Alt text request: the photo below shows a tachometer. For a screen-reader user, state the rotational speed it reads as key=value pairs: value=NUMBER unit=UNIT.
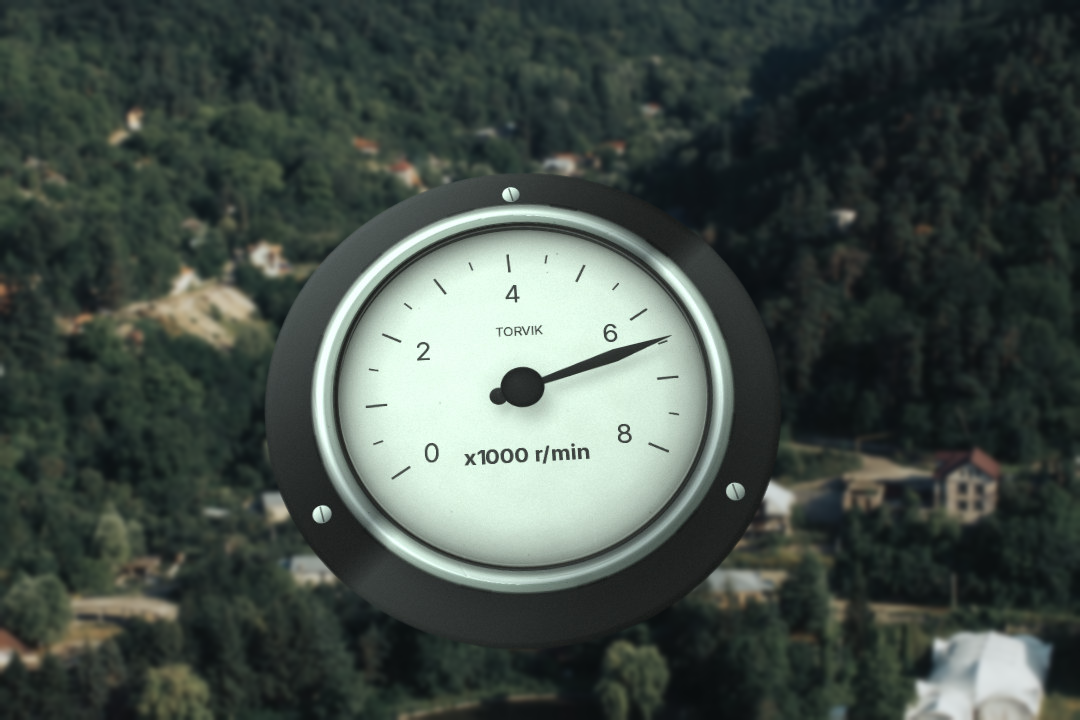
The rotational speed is value=6500 unit=rpm
